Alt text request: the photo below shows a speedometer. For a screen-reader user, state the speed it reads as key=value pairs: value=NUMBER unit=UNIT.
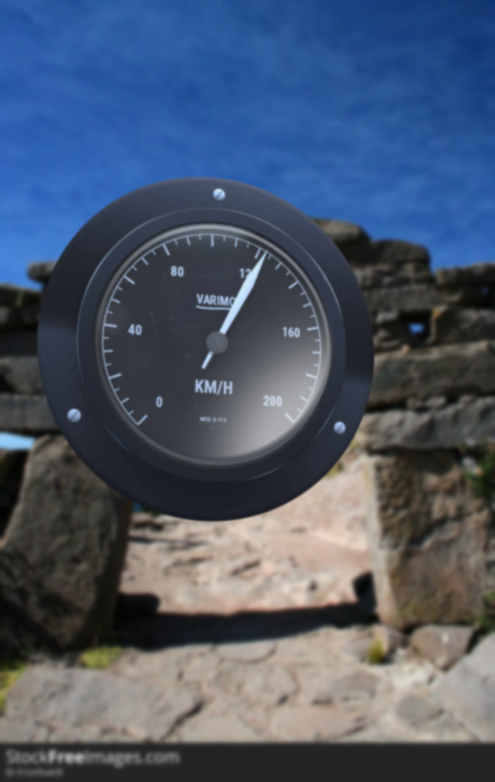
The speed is value=122.5 unit=km/h
